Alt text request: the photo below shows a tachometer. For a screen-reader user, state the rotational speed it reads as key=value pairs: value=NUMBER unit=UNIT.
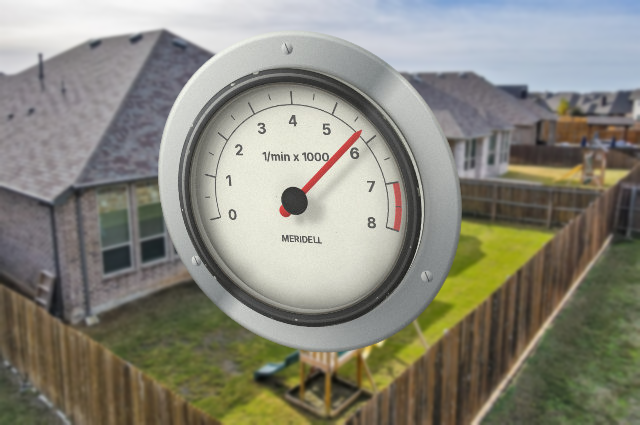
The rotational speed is value=5750 unit=rpm
